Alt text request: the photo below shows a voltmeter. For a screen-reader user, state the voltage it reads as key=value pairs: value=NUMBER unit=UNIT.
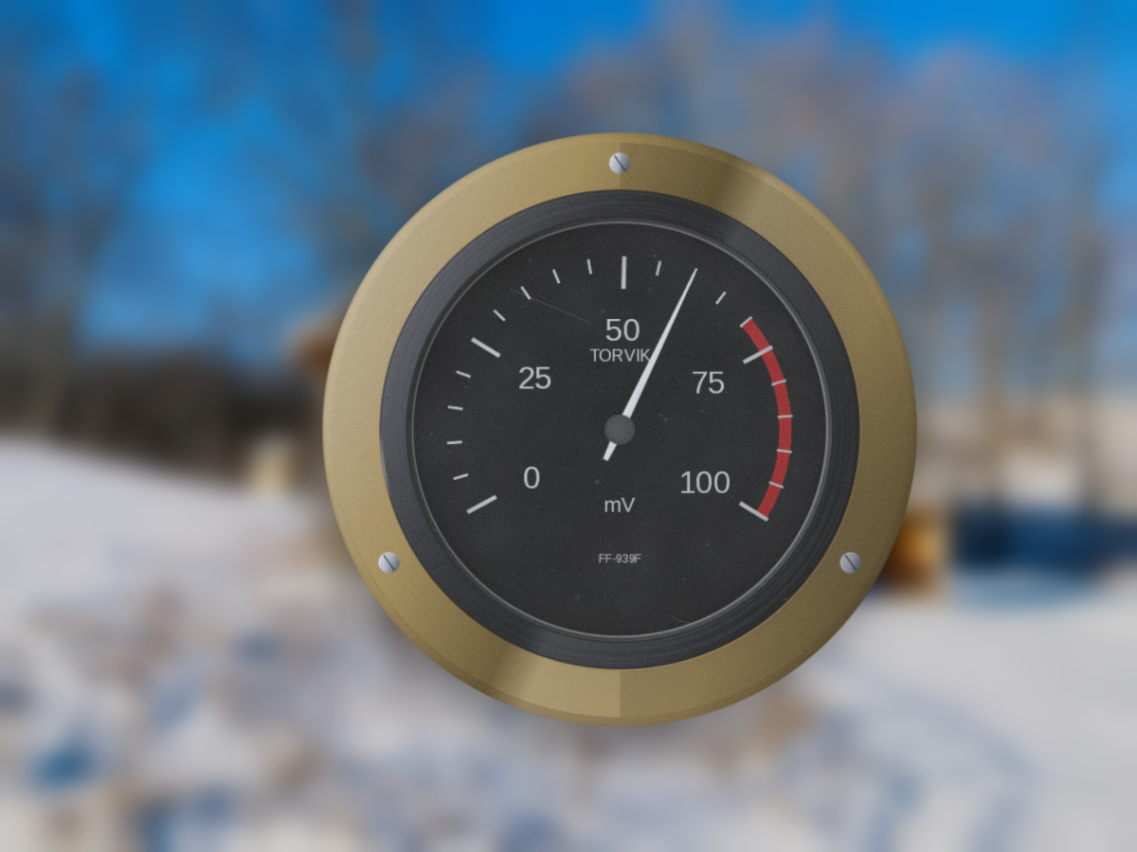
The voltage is value=60 unit=mV
